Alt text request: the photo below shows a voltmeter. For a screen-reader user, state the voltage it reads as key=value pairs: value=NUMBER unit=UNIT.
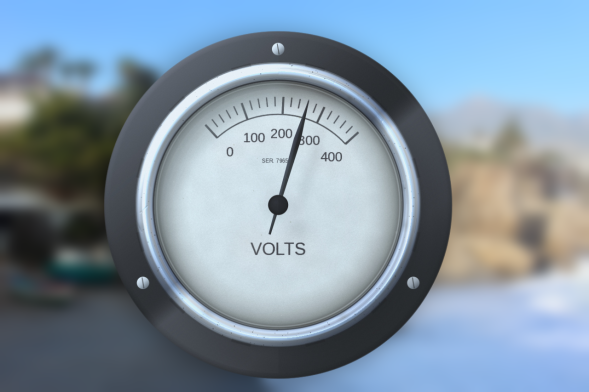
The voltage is value=260 unit=V
